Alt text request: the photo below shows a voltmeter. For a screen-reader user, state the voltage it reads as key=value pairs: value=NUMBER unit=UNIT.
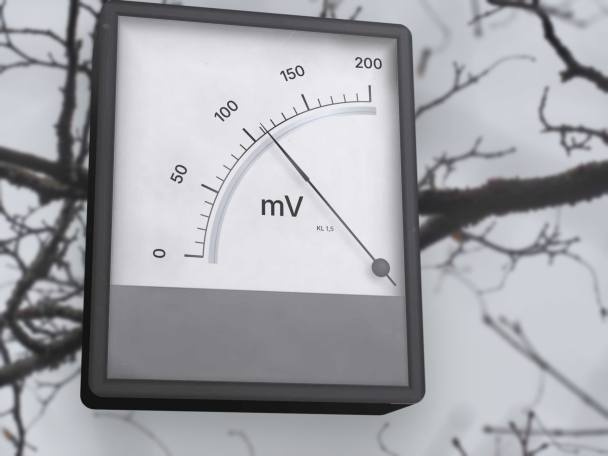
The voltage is value=110 unit=mV
